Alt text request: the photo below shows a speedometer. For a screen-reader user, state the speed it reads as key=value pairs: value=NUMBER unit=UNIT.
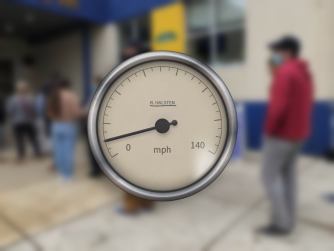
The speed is value=10 unit=mph
